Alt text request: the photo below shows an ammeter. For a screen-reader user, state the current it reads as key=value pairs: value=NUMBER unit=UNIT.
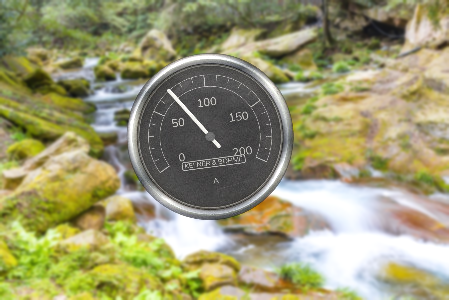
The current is value=70 unit=A
